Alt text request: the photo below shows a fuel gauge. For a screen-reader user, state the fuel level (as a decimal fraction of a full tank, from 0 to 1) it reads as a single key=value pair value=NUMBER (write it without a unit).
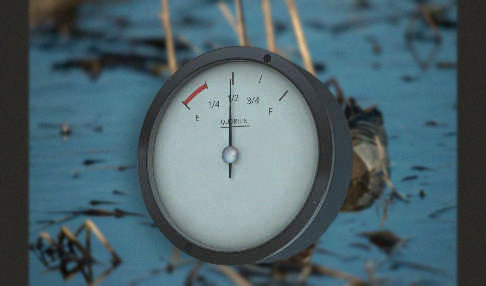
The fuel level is value=0.5
